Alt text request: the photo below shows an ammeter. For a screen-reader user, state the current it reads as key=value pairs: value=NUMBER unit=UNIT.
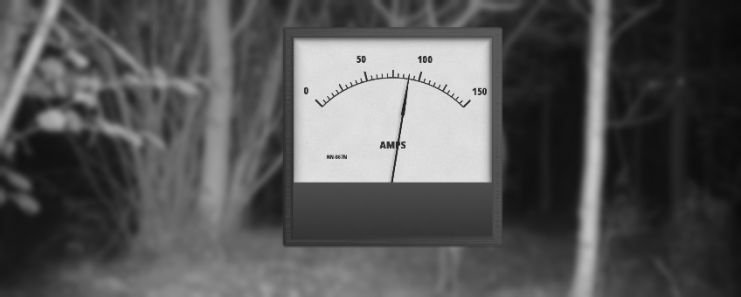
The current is value=90 unit=A
